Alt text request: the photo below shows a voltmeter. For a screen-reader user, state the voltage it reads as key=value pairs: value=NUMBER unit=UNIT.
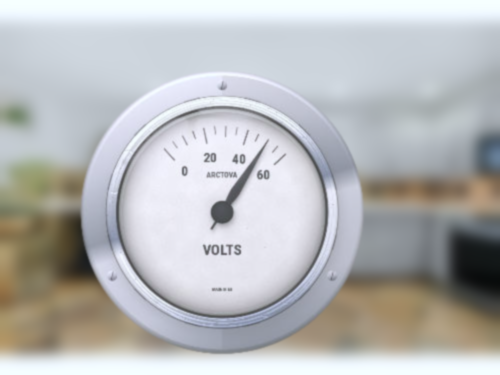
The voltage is value=50 unit=V
